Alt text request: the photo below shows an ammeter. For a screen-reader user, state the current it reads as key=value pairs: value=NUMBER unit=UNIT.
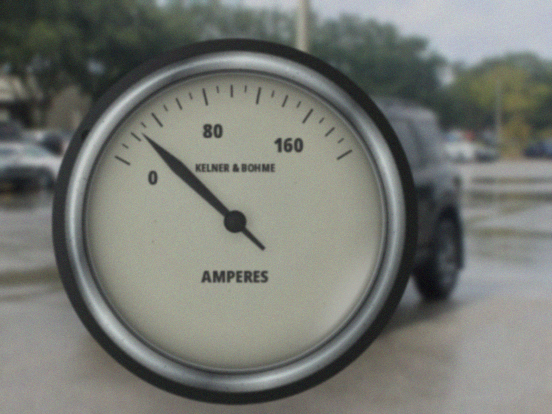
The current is value=25 unit=A
